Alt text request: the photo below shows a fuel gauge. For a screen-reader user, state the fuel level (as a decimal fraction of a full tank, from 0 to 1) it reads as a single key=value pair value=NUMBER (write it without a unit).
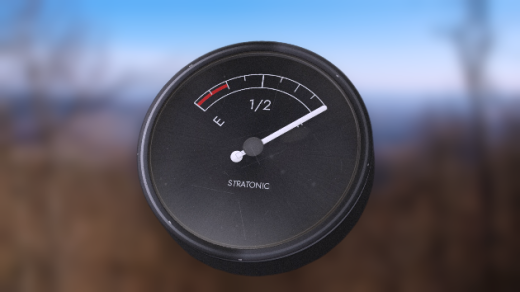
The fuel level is value=1
